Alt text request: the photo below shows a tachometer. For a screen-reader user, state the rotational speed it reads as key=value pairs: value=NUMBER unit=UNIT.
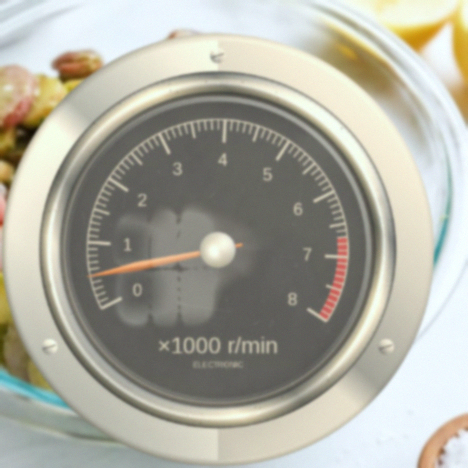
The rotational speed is value=500 unit=rpm
